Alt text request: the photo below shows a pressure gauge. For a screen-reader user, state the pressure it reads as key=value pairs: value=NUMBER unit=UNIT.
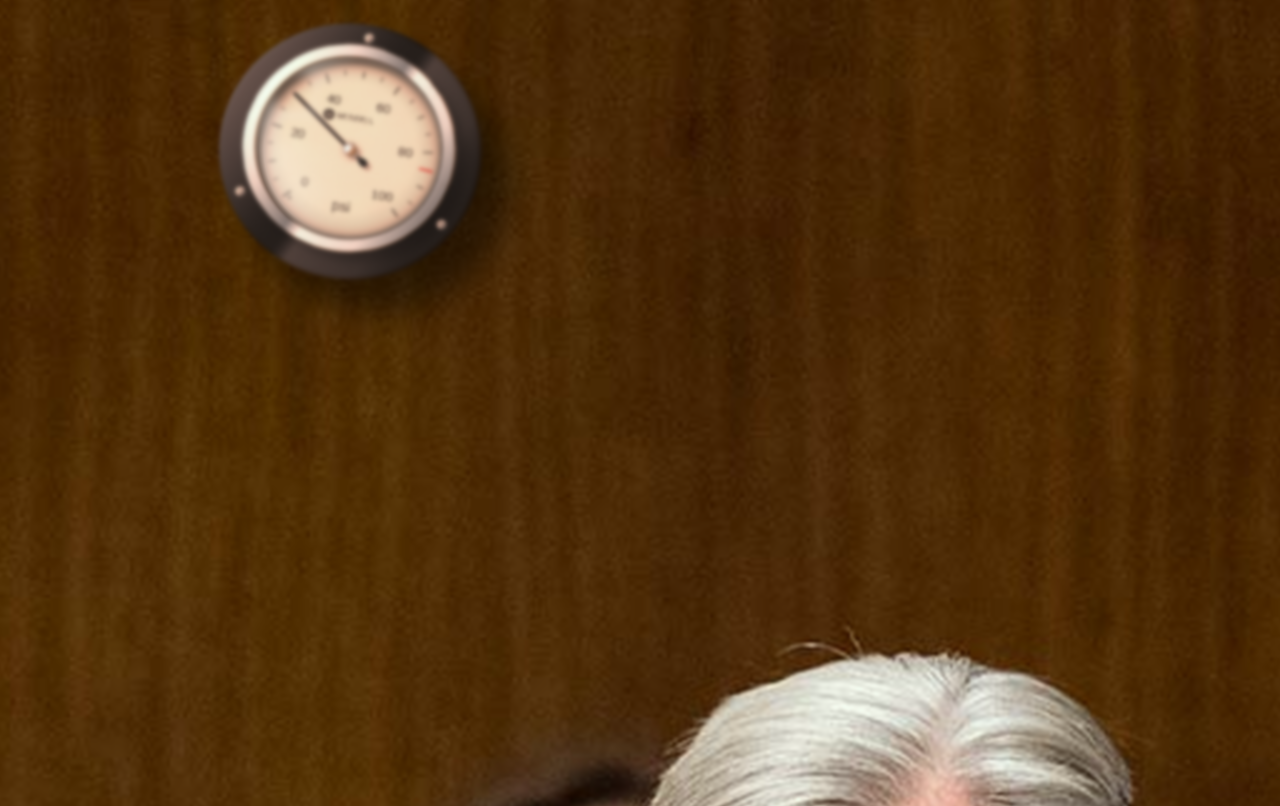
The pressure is value=30 unit=psi
